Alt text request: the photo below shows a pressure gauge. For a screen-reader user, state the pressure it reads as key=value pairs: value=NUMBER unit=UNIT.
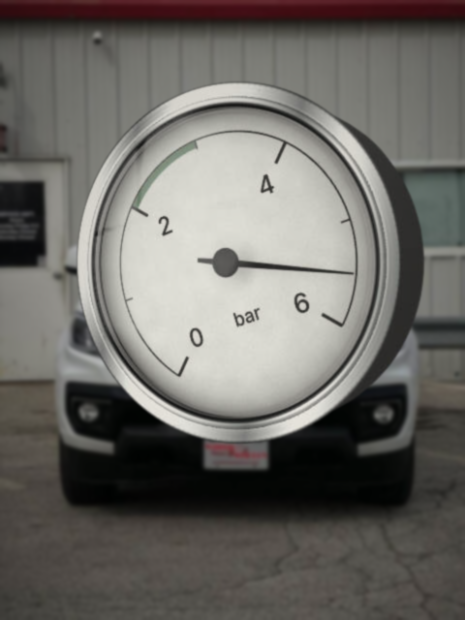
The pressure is value=5.5 unit=bar
